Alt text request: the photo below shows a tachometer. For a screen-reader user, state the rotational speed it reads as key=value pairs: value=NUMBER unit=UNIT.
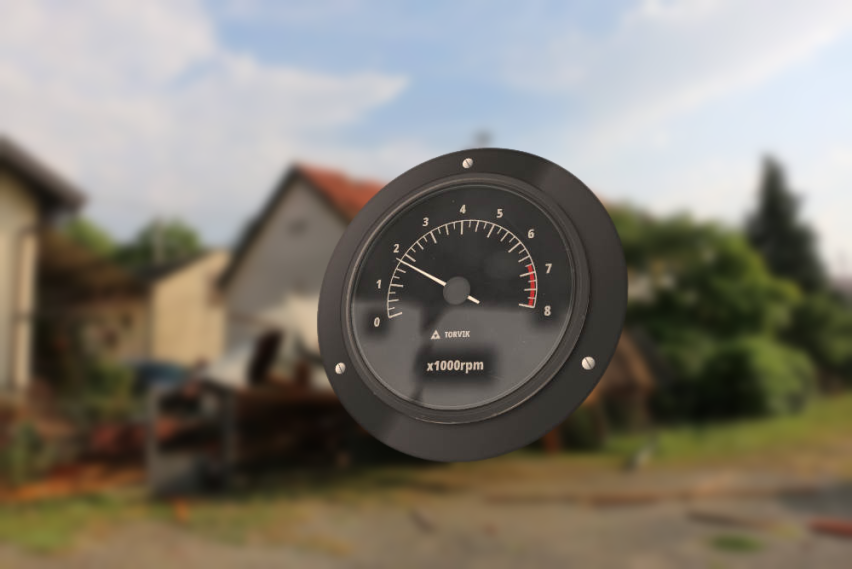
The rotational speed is value=1750 unit=rpm
